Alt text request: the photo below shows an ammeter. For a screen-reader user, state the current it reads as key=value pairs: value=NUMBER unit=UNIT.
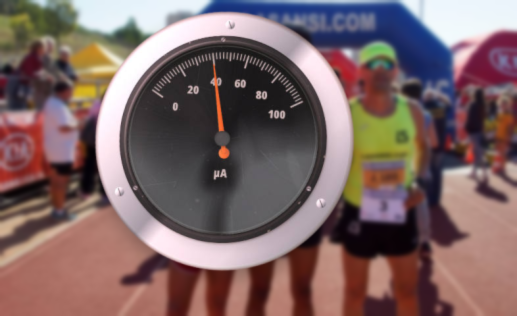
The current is value=40 unit=µA
